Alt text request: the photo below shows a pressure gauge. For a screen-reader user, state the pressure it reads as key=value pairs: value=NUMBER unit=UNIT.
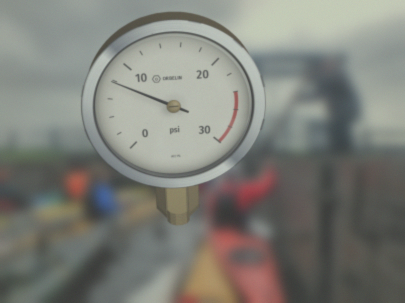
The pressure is value=8 unit=psi
